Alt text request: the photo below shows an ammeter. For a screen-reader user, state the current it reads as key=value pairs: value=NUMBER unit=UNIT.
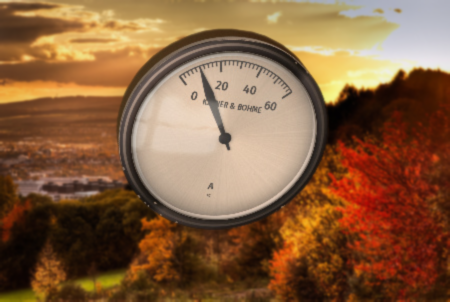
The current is value=10 unit=A
